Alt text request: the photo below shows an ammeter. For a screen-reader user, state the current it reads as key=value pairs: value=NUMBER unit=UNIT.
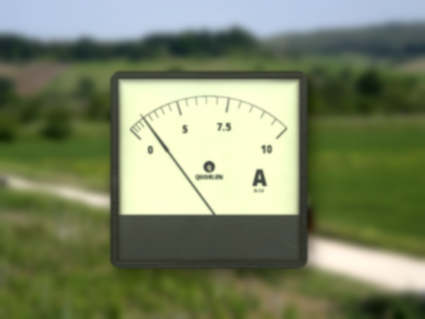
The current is value=2.5 unit=A
